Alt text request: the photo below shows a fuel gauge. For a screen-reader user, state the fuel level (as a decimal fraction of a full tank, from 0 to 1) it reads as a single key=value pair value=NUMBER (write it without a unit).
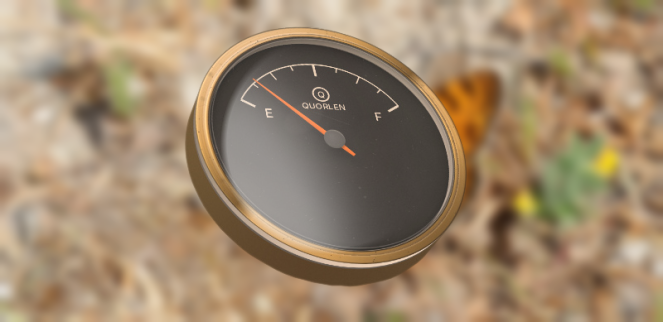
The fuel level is value=0.125
